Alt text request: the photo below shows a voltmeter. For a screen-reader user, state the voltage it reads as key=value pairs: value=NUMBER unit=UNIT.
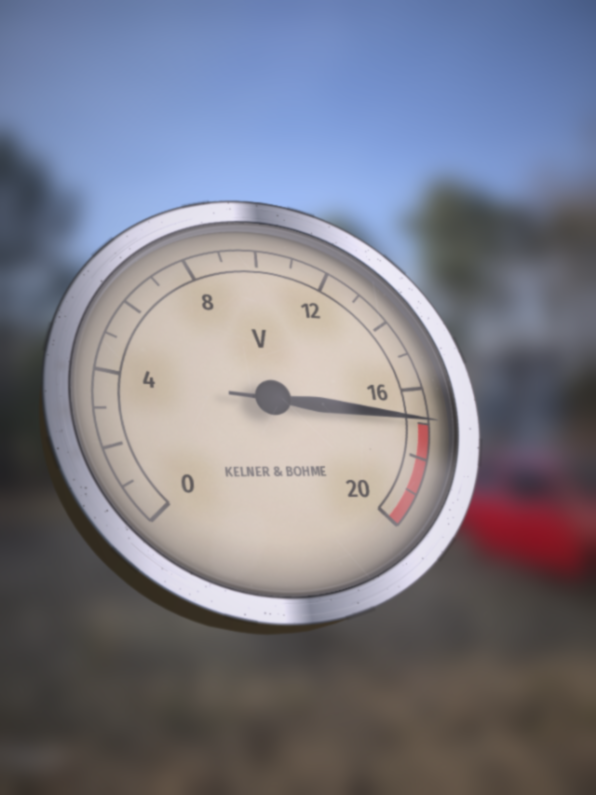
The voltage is value=17 unit=V
